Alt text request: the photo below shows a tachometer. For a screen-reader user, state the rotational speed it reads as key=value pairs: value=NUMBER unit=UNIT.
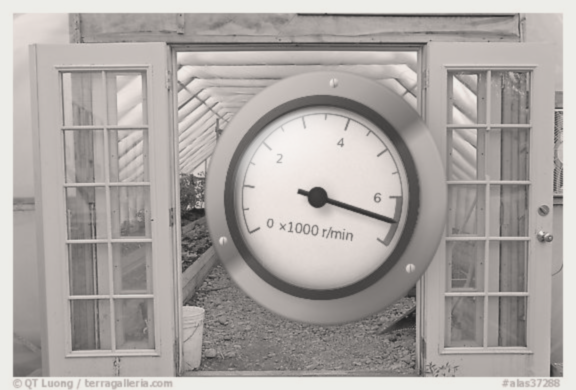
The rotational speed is value=6500 unit=rpm
